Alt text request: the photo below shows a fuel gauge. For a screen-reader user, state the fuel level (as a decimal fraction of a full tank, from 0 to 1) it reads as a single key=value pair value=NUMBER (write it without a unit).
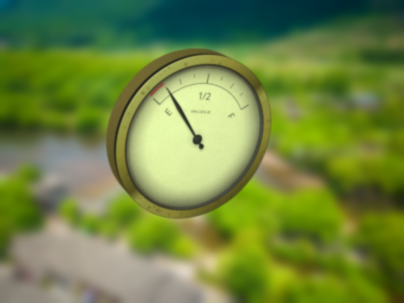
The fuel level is value=0.125
